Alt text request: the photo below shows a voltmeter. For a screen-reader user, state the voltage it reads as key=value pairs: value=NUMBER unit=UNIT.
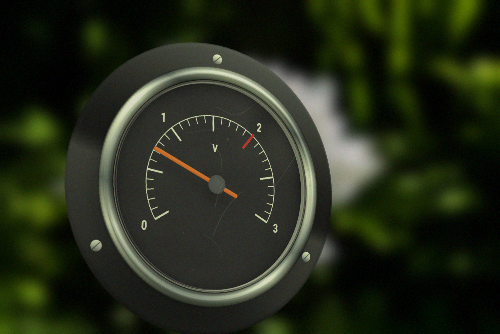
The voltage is value=0.7 unit=V
